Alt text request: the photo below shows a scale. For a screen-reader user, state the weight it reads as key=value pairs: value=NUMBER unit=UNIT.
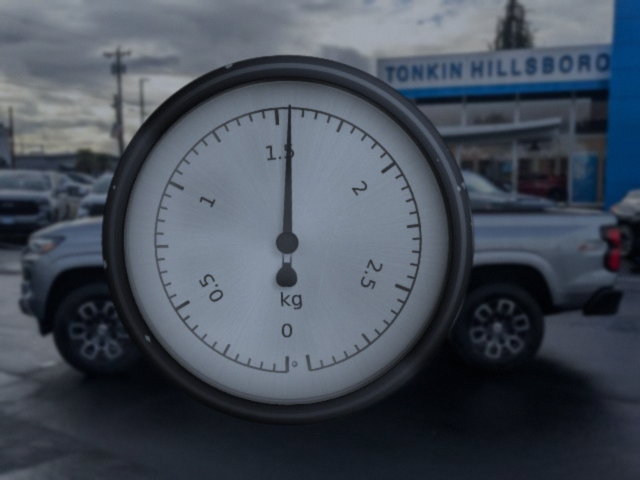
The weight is value=1.55 unit=kg
